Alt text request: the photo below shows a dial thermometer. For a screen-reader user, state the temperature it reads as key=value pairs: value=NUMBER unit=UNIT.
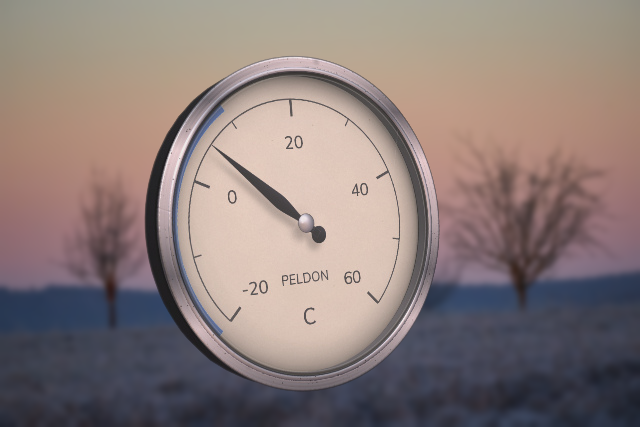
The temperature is value=5 unit=°C
